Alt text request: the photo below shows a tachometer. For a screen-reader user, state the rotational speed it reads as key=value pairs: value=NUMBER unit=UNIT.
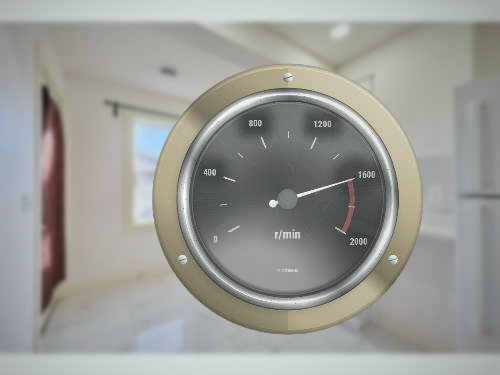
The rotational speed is value=1600 unit=rpm
